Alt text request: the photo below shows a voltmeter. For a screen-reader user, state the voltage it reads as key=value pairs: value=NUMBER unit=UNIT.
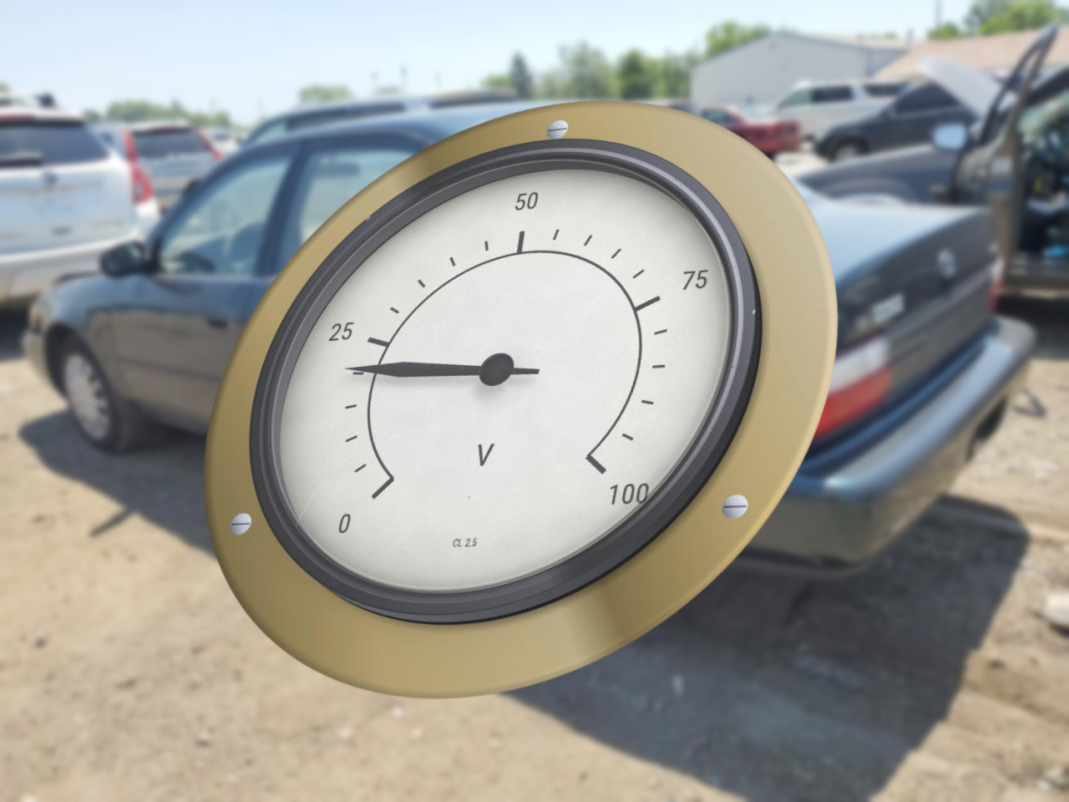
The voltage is value=20 unit=V
